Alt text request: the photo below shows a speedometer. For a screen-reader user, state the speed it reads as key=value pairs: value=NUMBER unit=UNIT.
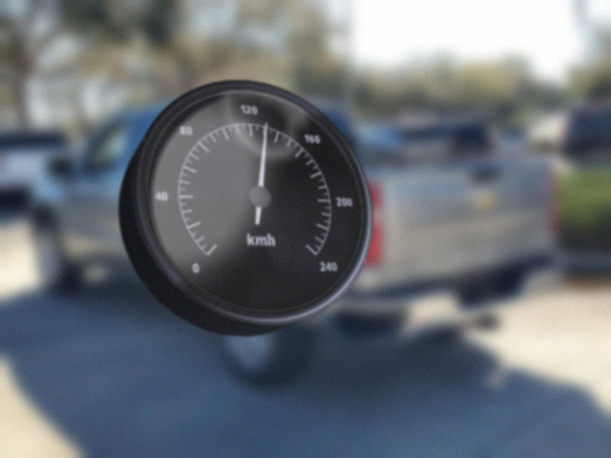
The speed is value=130 unit=km/h
